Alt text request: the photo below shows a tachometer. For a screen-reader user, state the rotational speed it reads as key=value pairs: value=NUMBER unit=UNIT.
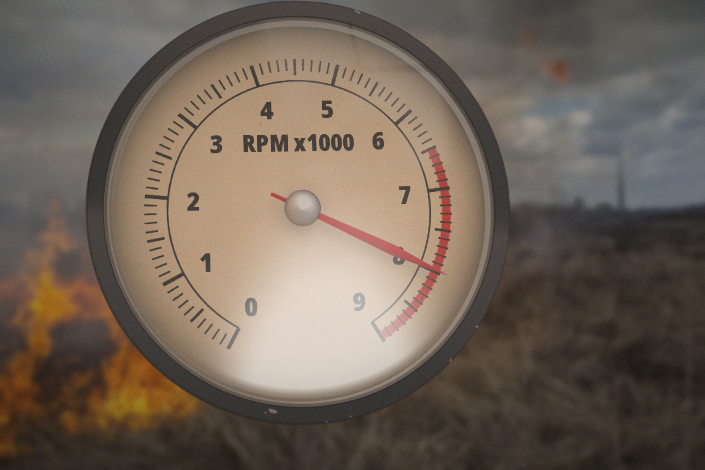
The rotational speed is value=8000 unit=rpm
